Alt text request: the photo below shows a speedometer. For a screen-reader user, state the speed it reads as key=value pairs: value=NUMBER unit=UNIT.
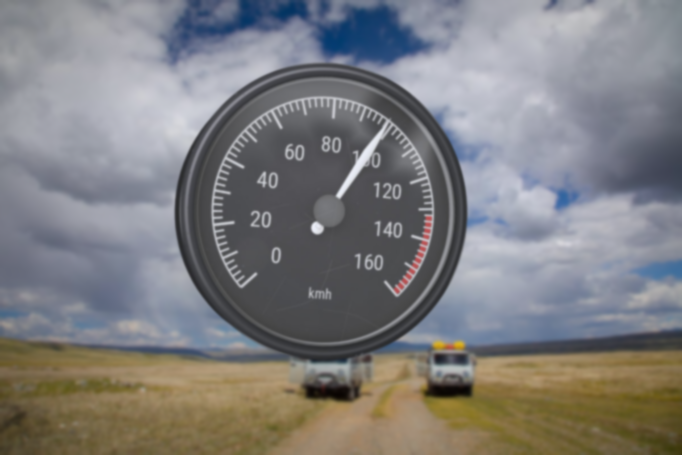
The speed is value=98 unit=km/h
